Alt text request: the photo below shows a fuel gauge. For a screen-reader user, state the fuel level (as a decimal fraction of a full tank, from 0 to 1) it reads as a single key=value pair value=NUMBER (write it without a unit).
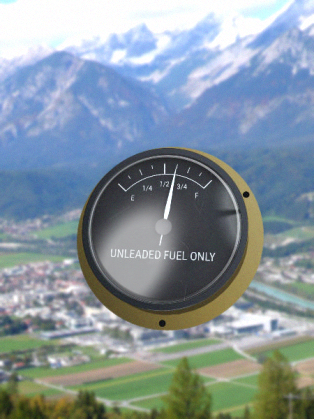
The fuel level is value=0.625
